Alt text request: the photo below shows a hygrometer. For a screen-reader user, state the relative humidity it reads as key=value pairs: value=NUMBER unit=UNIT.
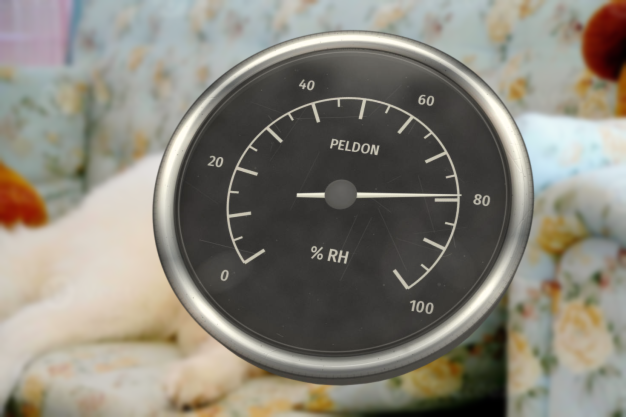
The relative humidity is value=80 unit=%
